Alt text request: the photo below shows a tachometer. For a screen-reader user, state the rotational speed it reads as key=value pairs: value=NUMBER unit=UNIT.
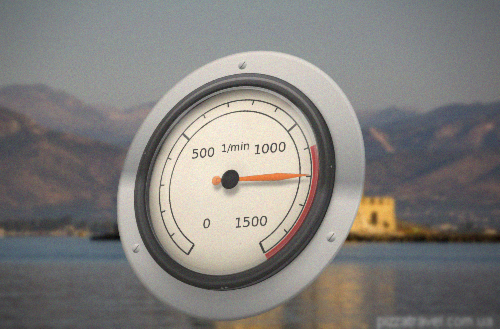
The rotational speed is value=1200 unit=rpm
